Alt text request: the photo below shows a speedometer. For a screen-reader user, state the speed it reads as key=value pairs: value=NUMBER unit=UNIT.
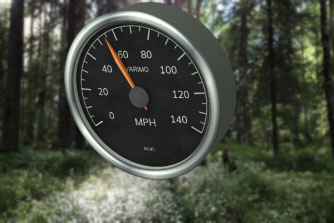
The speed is value=55 unit=mph
